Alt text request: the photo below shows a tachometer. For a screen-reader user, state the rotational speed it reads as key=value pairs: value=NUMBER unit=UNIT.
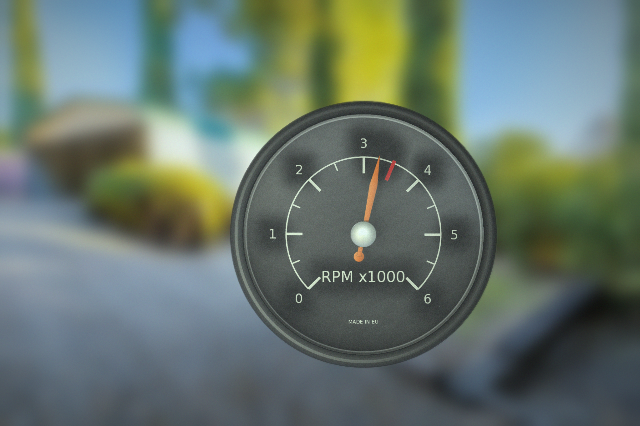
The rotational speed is value=3250 unit=rpm
